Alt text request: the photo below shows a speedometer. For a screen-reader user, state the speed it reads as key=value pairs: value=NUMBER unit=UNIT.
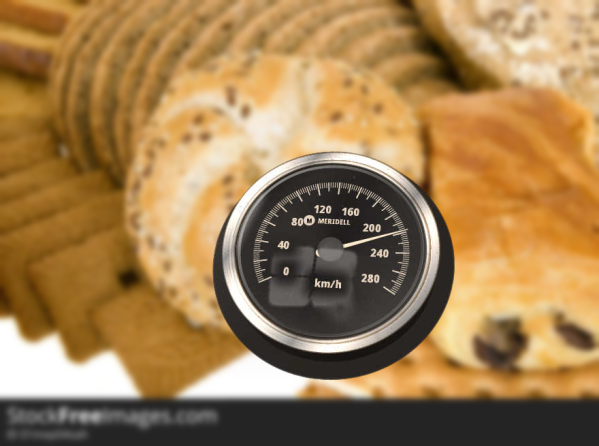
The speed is value=220 unit=km/h
